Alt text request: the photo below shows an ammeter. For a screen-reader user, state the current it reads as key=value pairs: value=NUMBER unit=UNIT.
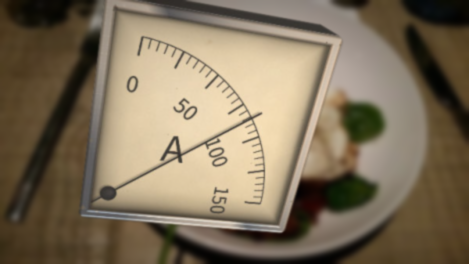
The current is value=85 unit=A
